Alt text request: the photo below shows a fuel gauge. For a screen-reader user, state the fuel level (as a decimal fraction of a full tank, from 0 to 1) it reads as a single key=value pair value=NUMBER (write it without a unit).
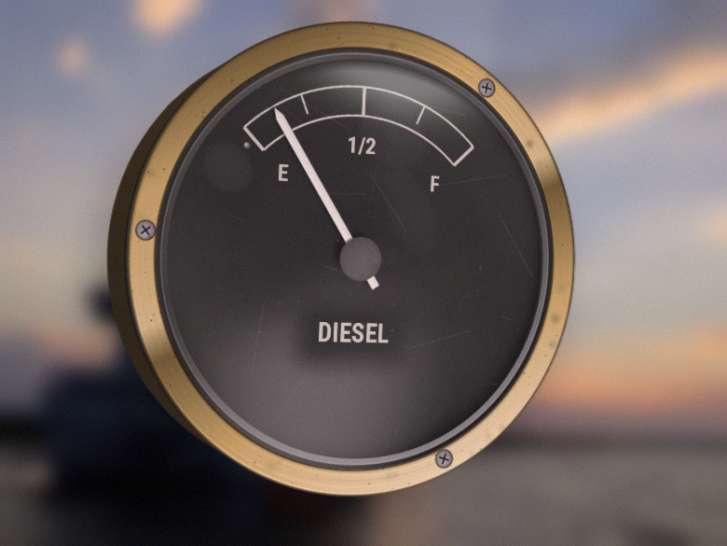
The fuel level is value=0.125
